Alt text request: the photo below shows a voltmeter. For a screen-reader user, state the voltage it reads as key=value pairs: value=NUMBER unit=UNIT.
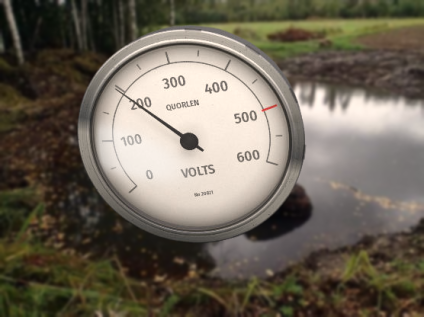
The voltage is value=200 unit=V
